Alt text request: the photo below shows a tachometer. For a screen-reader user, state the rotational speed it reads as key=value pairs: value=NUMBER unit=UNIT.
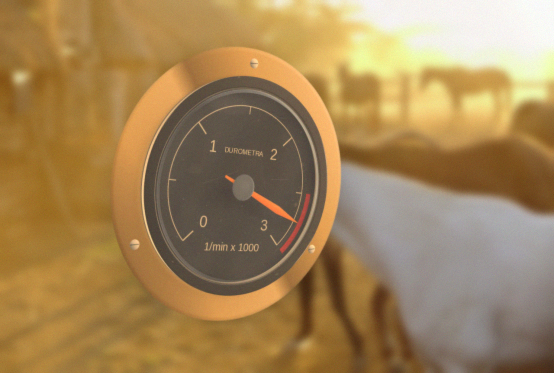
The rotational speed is value=2750 unit=rpm
